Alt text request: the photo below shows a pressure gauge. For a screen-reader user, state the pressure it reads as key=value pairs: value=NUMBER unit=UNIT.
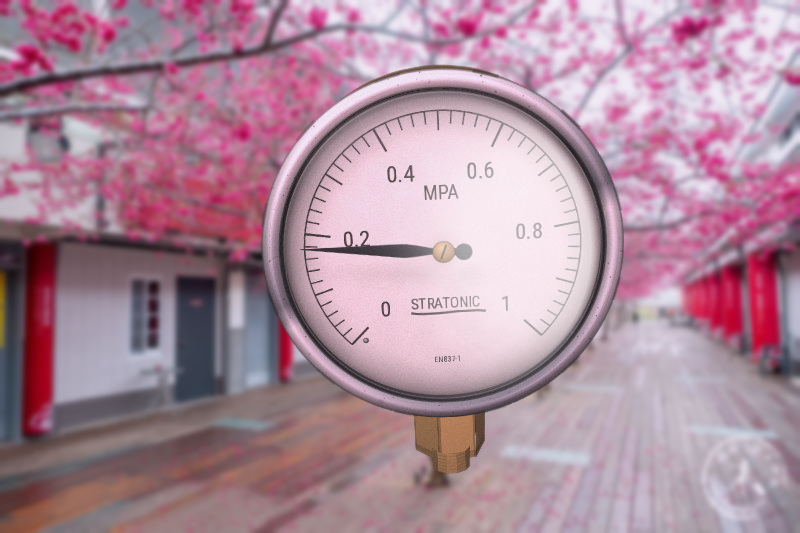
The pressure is value=0.18 unit=MPa
